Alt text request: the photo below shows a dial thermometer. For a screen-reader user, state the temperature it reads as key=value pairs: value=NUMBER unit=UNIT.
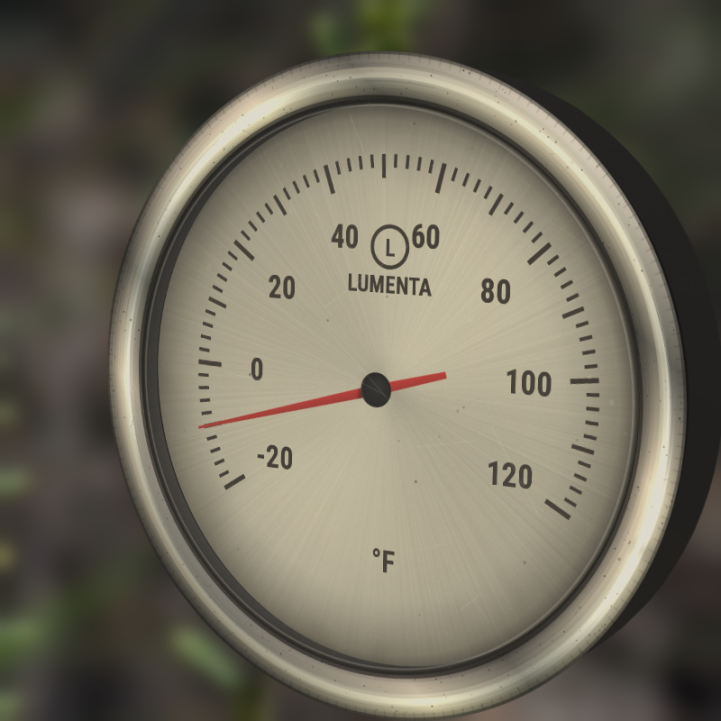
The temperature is value=-10 unit=°F
